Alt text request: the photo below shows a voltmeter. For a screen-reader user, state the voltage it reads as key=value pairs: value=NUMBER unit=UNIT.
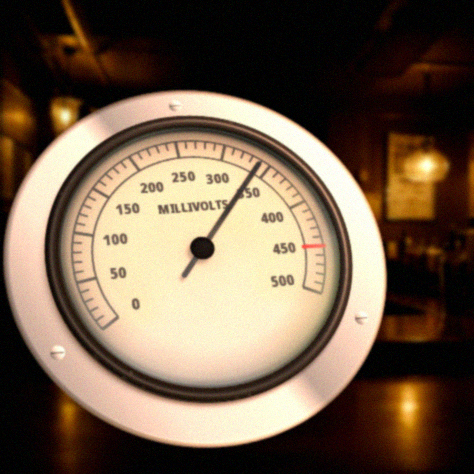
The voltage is value=340 unit=mV
